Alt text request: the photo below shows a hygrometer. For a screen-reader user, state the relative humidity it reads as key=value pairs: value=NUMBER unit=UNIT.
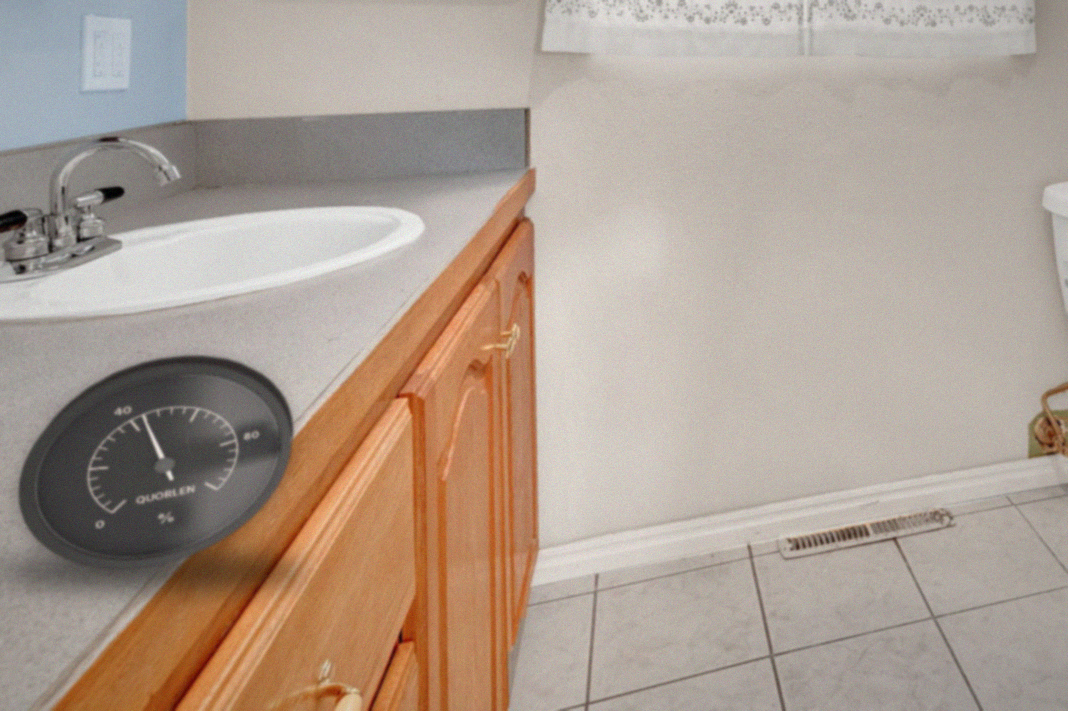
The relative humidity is value=44 unit=%
